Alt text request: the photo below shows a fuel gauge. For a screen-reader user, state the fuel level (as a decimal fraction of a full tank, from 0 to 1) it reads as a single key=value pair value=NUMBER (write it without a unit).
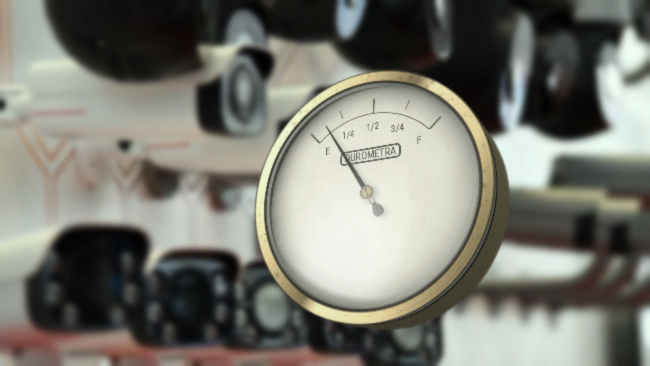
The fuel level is value=0.125
